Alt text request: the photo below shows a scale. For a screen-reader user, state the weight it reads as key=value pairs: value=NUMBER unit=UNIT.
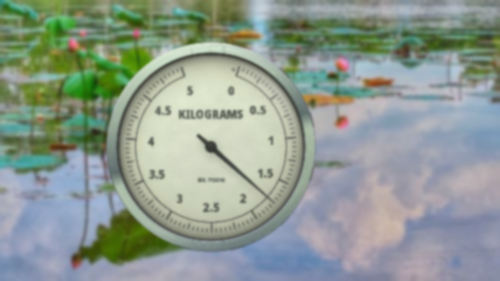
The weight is value=1.75 unit=kg
